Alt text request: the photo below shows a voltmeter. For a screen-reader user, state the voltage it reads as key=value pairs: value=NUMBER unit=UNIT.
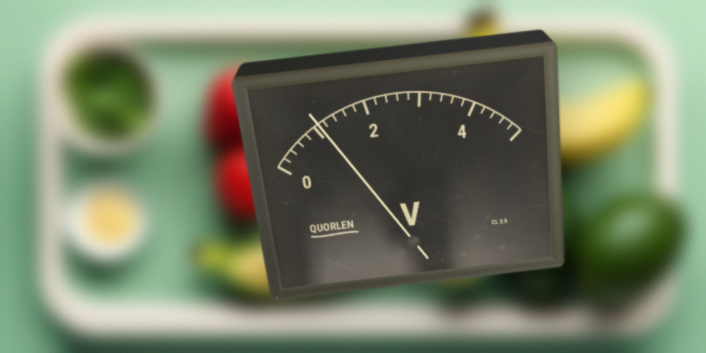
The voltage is value=1.1 unit=V
